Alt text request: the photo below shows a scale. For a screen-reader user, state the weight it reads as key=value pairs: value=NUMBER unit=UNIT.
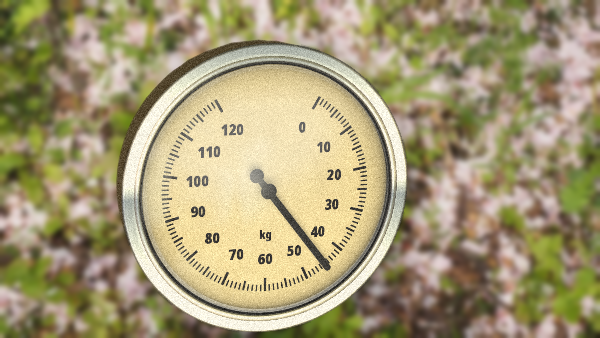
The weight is value=45 unit=kg
